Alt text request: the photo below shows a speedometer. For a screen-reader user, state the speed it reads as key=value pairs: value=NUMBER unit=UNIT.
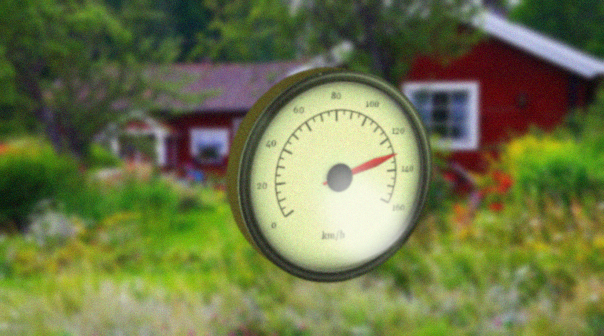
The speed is value=130 unit=km/h
